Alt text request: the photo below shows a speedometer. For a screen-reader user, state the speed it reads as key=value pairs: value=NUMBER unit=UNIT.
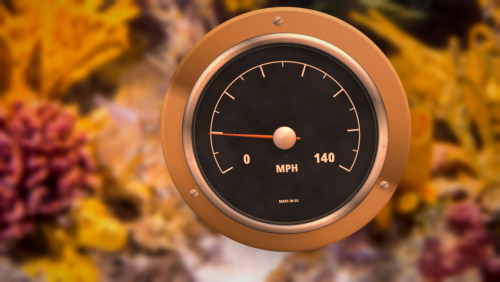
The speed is value=20 unit=mph
